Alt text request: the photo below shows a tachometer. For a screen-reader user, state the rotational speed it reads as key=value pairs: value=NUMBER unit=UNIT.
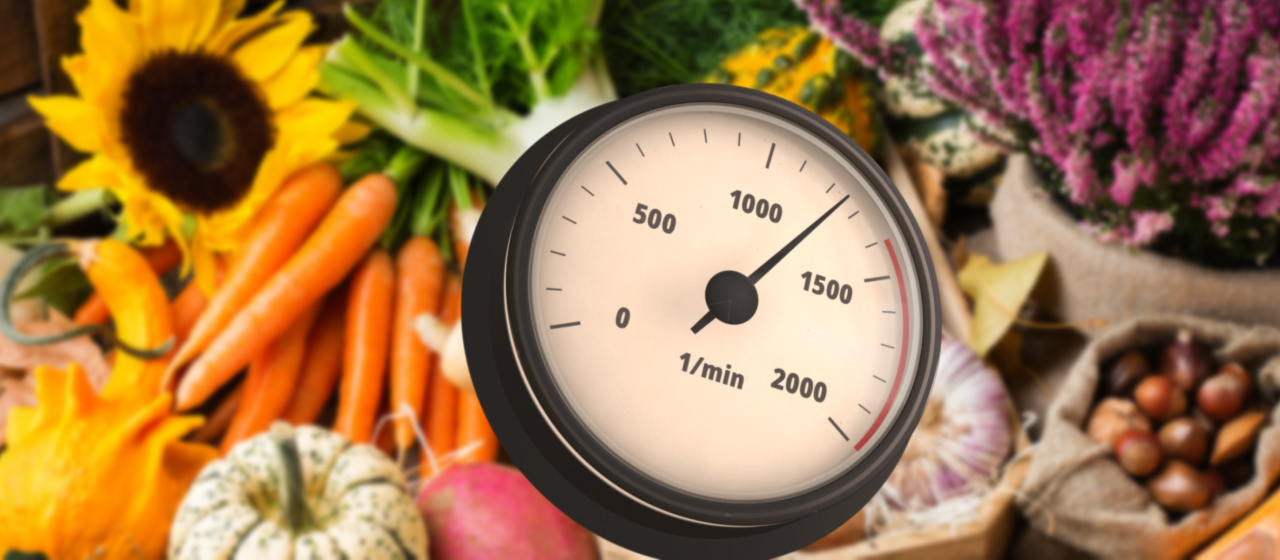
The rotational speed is value=1250 unit=rpm
